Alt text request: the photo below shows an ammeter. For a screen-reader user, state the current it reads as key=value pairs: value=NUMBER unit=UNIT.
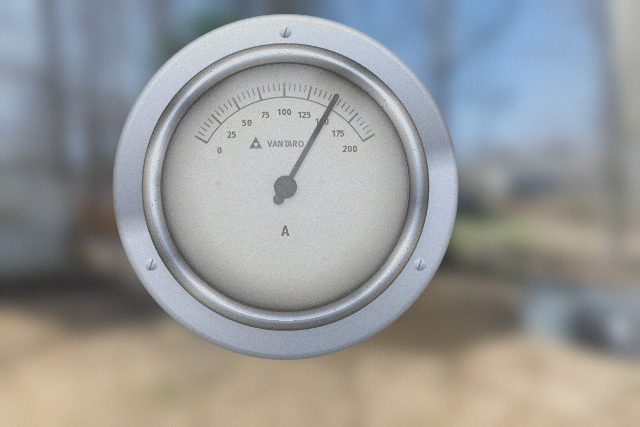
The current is value=150 unit=A
